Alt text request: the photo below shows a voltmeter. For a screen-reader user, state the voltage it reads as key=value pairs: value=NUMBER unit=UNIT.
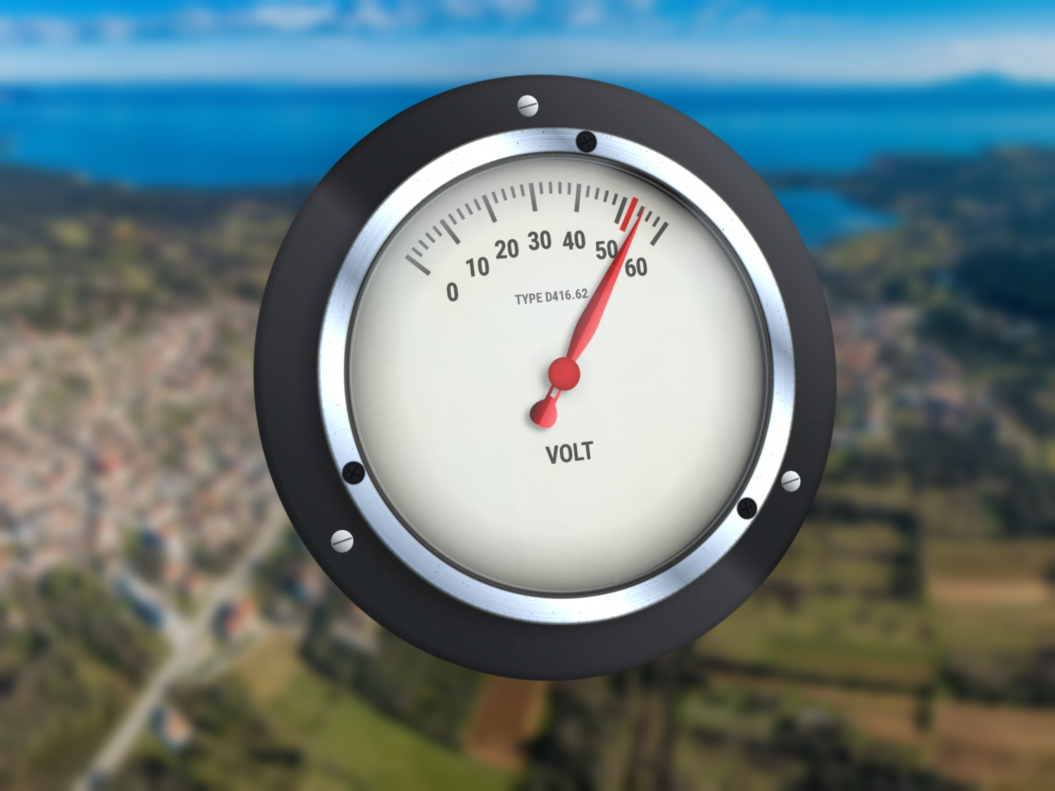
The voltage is value=54 unit=V
